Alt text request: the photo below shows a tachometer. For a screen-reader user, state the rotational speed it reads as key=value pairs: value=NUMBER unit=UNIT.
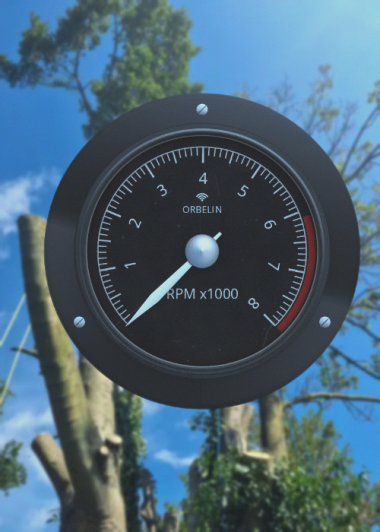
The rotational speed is value=0 unit=rpm
